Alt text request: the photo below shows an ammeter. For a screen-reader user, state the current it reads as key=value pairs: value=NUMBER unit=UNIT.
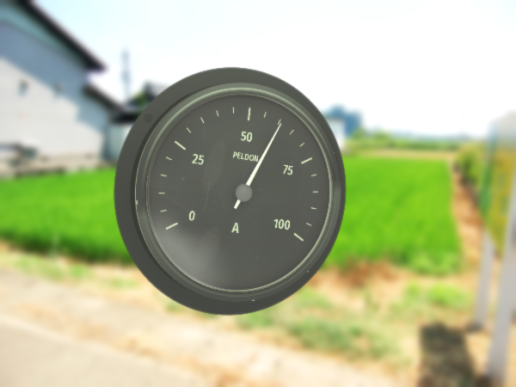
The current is value=60 unit=A
